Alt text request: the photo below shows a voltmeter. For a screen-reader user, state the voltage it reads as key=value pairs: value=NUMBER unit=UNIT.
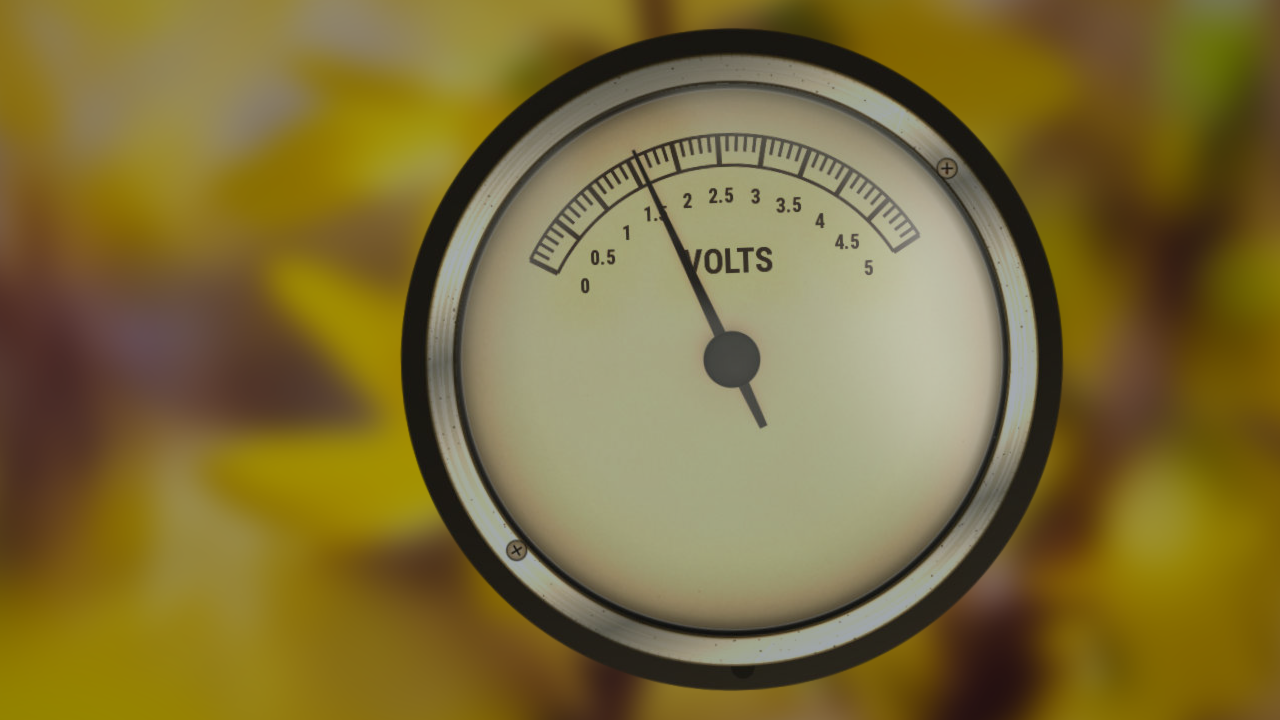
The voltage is value=1.6 unit=V
